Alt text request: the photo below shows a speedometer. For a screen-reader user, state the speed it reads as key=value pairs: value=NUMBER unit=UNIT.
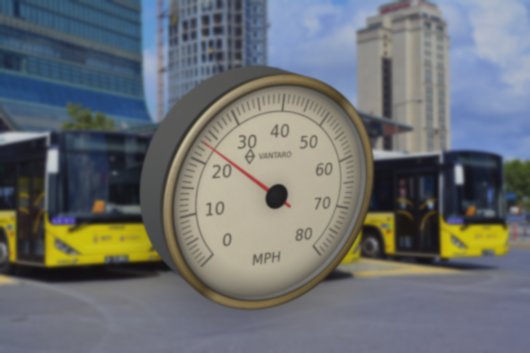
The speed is value=23 unit=mph
